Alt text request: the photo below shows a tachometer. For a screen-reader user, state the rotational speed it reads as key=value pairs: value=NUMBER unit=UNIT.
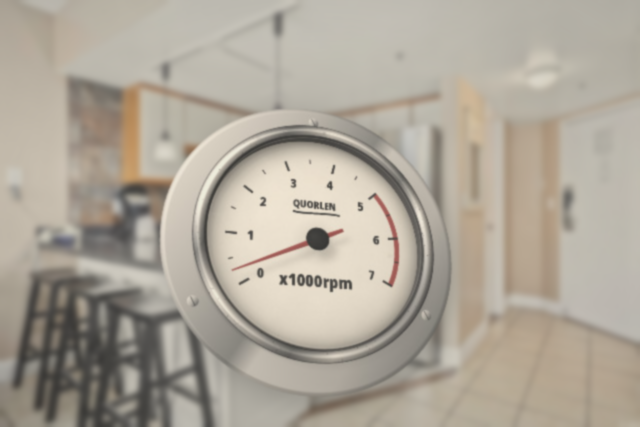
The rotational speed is value=250 unit=rpm
